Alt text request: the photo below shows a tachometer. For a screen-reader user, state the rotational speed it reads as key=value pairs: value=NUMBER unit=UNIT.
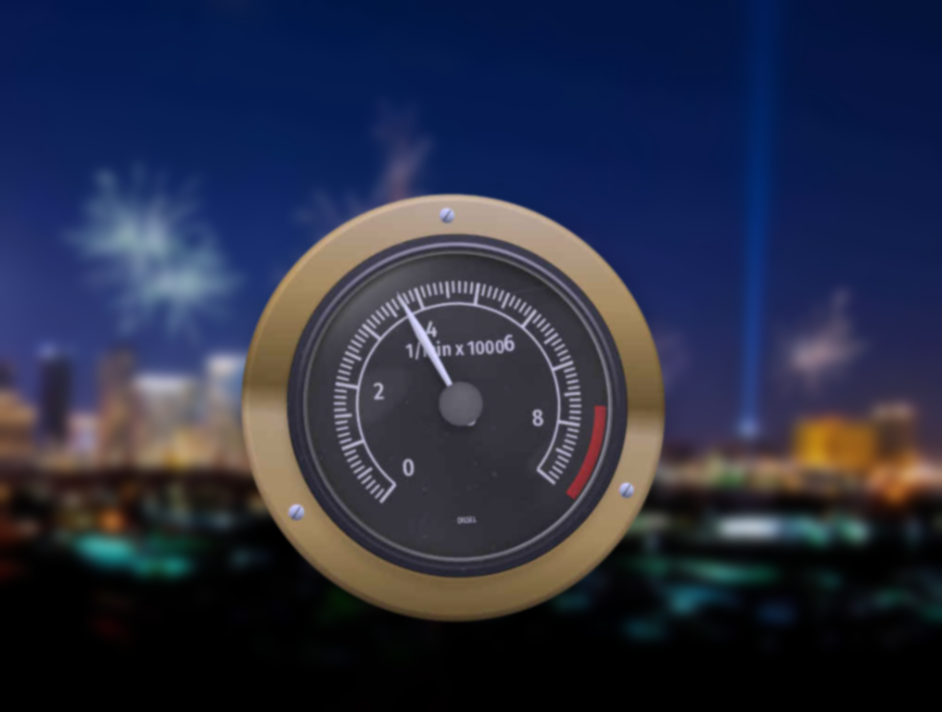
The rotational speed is value=3700 unit=rpm
